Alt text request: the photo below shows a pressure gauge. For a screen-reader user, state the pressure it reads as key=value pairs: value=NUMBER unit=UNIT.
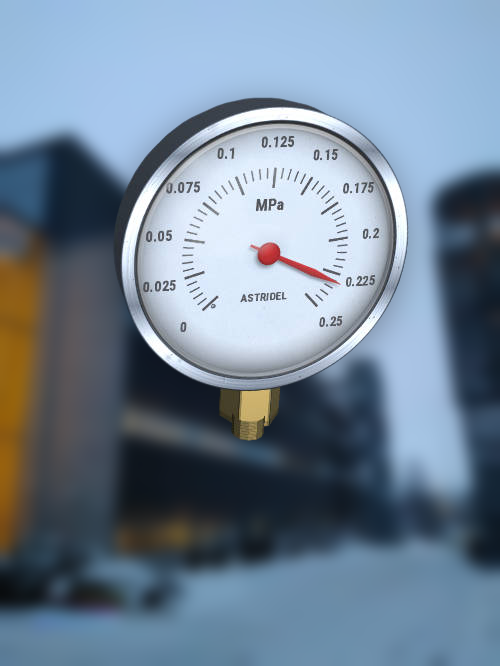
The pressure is value=0.23 unit=MPa
